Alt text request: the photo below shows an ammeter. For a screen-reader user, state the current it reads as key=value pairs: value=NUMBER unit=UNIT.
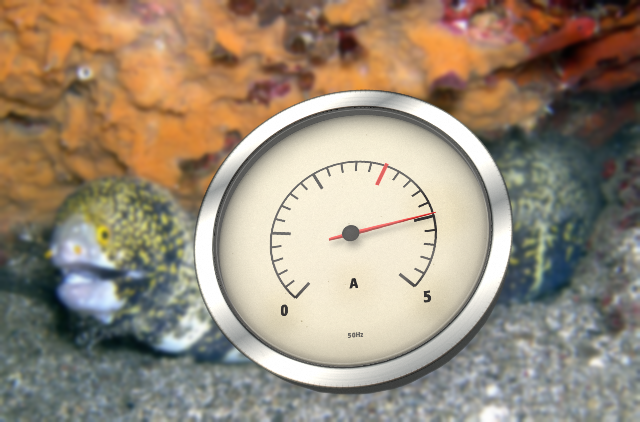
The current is value=4 unit=A
